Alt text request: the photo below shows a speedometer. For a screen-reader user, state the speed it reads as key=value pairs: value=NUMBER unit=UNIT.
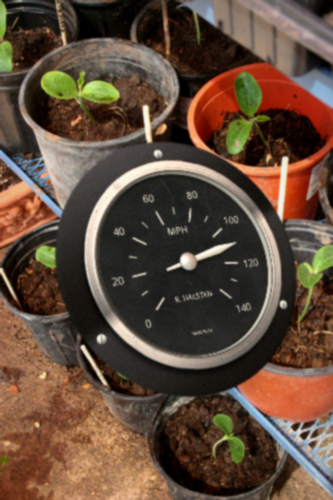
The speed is value=110 unit=mph
